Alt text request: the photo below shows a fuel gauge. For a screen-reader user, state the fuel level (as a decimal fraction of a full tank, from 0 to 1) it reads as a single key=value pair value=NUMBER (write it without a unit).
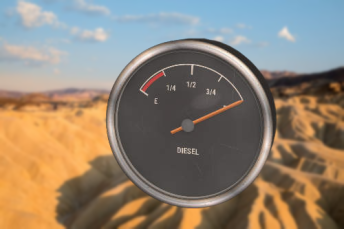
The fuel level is value=1
